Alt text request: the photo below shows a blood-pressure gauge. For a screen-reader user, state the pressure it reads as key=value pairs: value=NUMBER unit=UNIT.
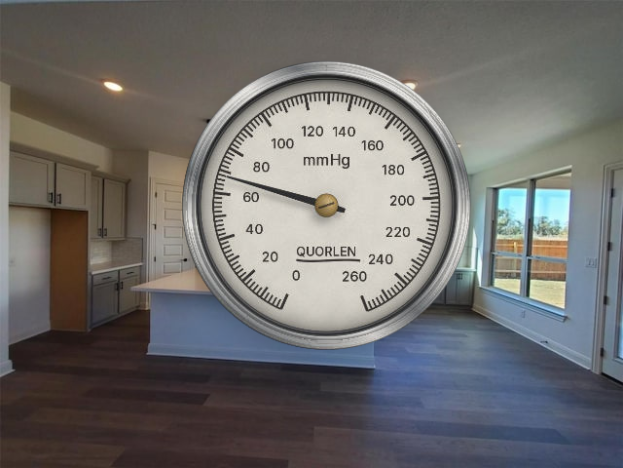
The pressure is value=68 unit=mmHg
